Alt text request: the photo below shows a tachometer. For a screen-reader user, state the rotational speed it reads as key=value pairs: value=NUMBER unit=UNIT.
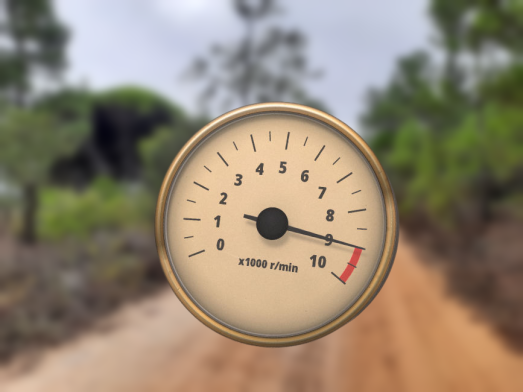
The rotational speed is value=9000 unit=rpm
